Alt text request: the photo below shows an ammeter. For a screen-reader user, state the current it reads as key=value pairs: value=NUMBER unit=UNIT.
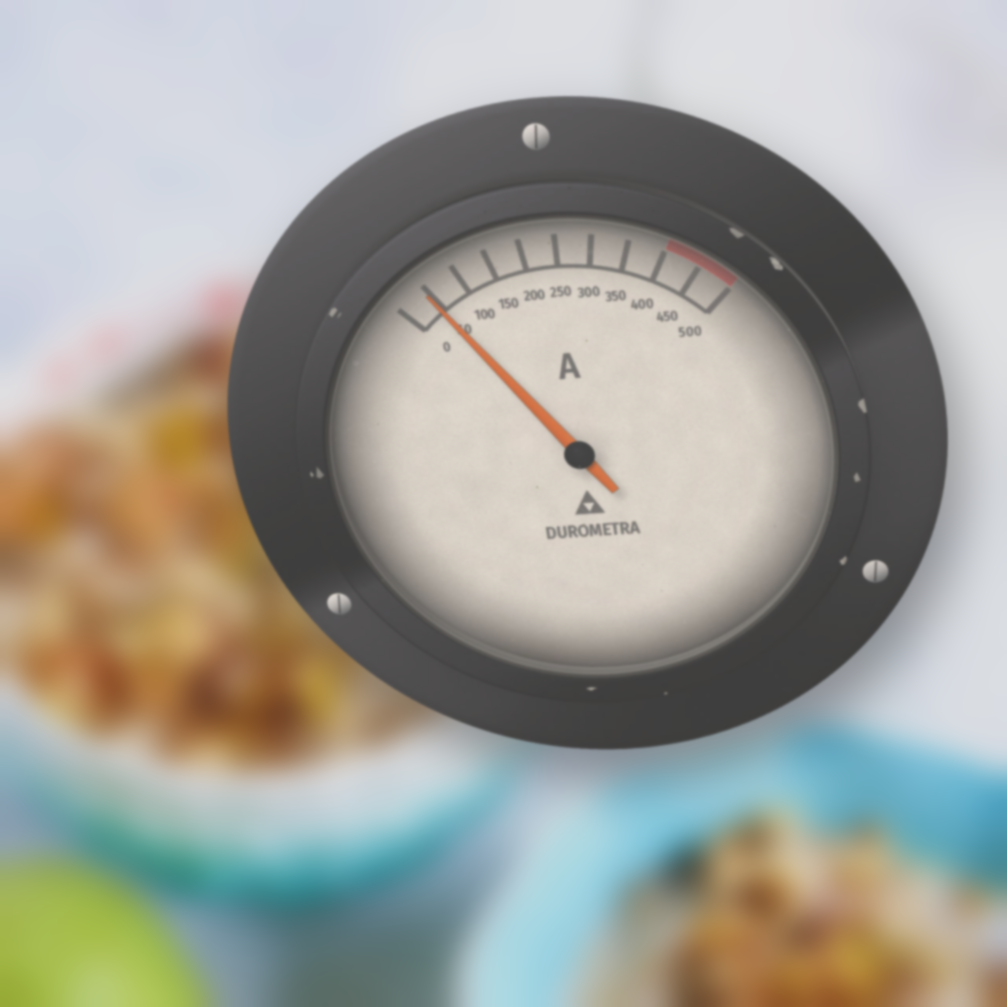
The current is value=50 unit=A
